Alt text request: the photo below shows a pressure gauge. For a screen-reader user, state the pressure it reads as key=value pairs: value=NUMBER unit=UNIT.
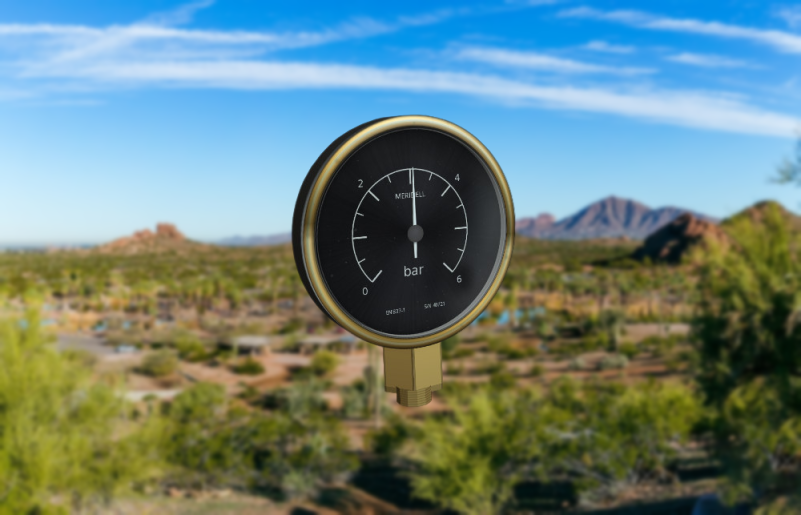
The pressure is value=3 unit=bar
